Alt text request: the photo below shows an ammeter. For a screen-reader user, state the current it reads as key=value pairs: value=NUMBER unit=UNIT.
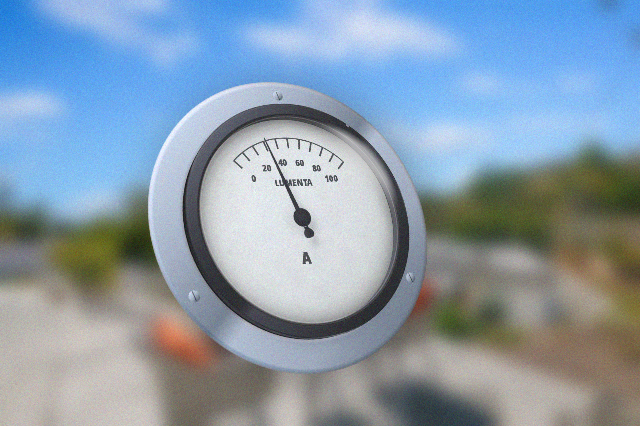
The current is value=30 unit=A
